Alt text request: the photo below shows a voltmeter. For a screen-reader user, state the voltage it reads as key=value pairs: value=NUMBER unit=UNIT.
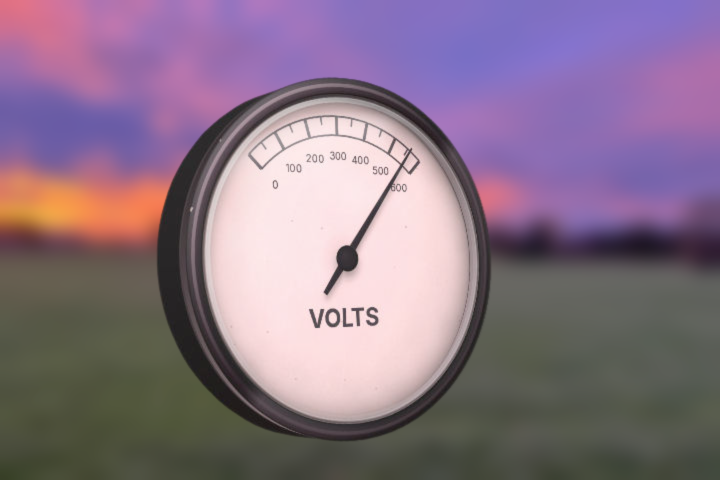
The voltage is value=550 unit=V
